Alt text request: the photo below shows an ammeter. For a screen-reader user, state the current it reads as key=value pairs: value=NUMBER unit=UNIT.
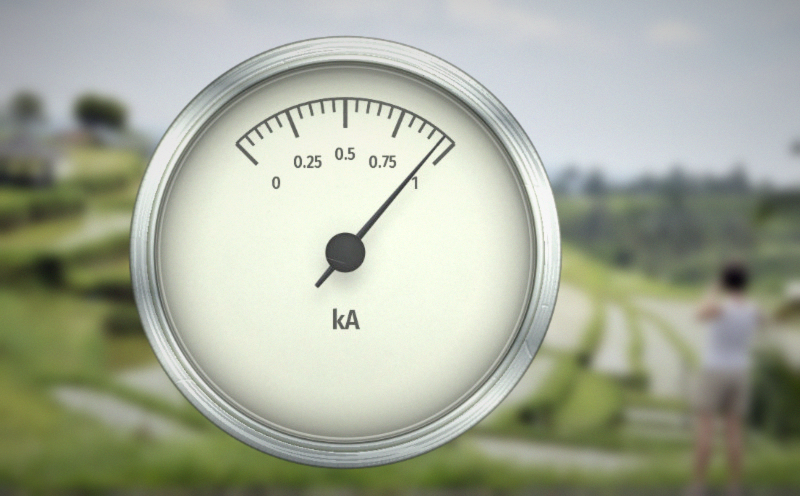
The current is value=0.95 unit=kA
